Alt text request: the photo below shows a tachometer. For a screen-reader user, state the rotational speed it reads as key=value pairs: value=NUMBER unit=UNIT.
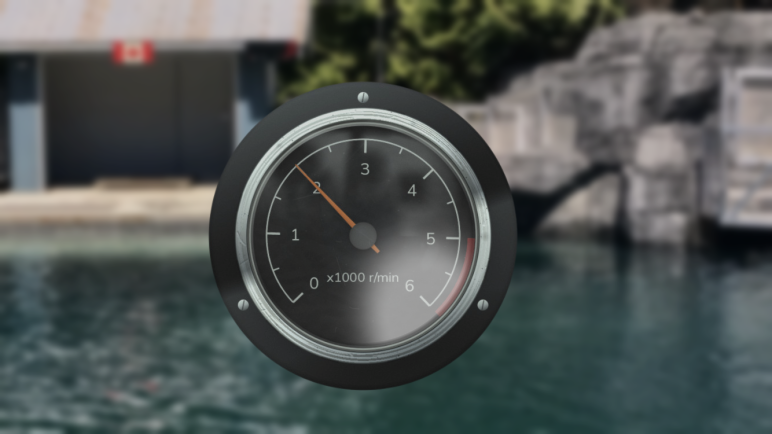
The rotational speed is value=2000 unit=rpm
